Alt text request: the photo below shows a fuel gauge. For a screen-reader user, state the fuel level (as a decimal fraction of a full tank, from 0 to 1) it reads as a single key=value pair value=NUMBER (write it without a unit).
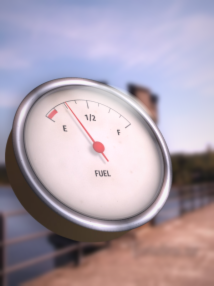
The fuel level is value=0.25
